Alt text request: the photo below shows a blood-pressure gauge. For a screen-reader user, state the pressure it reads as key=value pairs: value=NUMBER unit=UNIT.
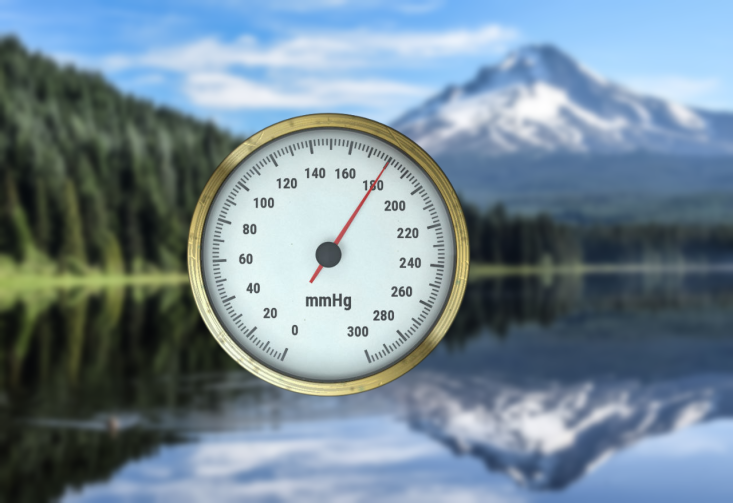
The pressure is value=180 unit=mmHg
